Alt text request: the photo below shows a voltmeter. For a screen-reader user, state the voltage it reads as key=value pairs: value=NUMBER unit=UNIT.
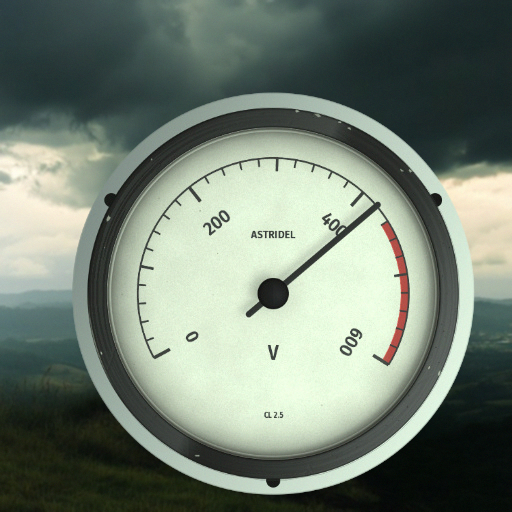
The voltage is value=420 unit=V
